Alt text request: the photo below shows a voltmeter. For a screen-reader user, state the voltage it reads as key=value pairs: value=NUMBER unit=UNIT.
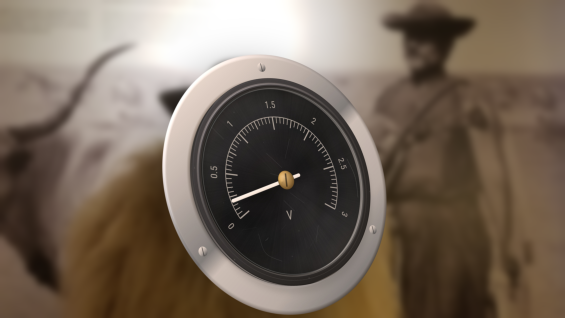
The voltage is value=0.2 unit=V
